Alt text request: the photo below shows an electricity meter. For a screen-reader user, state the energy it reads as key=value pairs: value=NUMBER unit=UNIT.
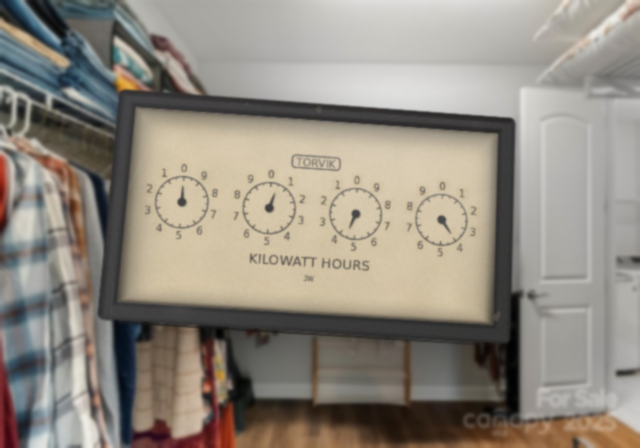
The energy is value=44 unit=kWh
